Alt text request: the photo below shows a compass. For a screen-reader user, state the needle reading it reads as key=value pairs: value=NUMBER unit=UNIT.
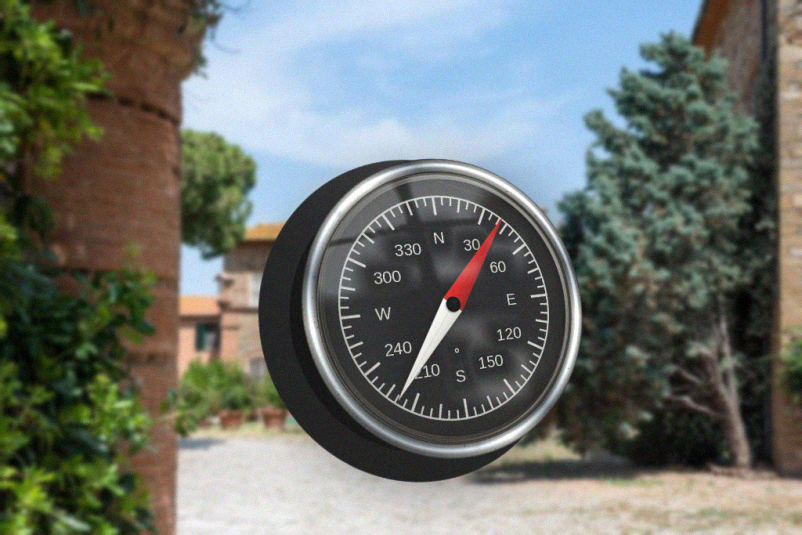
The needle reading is value=40 unit=°
